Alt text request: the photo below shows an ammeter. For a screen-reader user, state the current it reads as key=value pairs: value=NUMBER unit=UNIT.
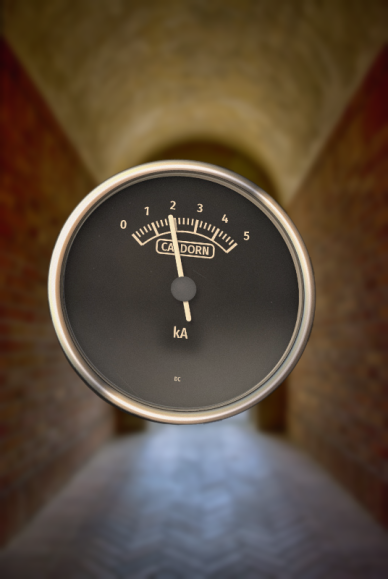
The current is value=1.8 unit=kA
